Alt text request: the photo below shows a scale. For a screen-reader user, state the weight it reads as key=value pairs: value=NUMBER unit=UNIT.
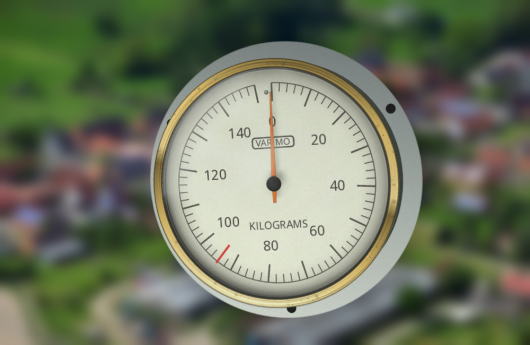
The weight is value=0 unit=kg
